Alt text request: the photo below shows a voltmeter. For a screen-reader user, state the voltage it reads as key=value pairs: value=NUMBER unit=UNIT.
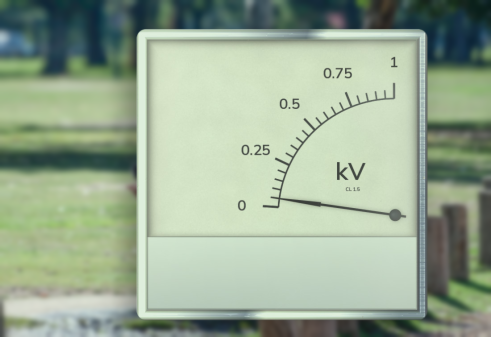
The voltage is value=0.05 unit=kV
